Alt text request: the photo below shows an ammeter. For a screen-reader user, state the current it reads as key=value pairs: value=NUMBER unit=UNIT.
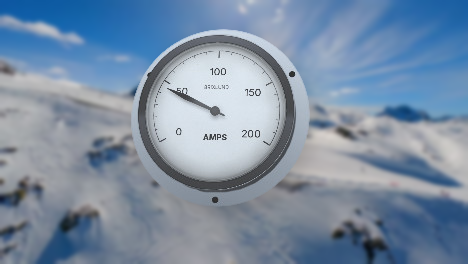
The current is value=45 unit=A
